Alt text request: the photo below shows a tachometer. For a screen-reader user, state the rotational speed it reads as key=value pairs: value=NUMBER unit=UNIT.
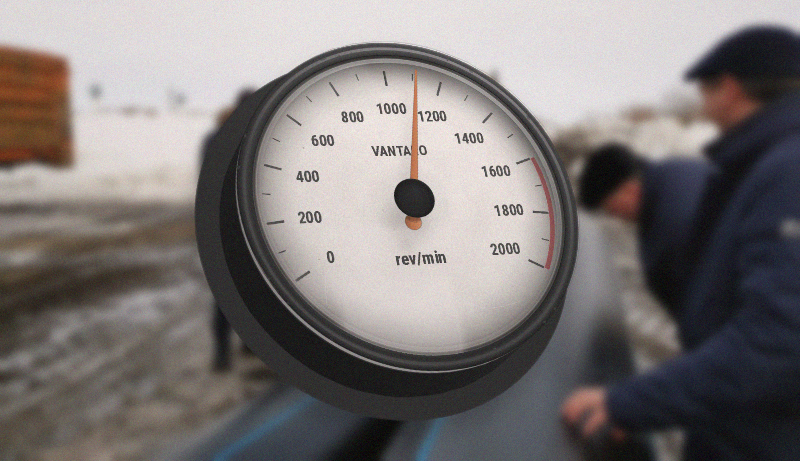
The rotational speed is value=1100 unit=rpm
